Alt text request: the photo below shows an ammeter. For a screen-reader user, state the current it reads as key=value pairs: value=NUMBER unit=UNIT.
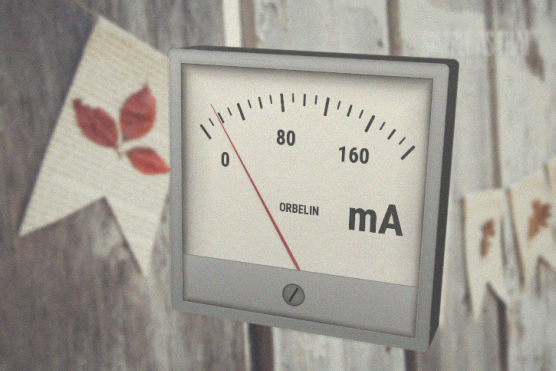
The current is value=20 unit=mA
